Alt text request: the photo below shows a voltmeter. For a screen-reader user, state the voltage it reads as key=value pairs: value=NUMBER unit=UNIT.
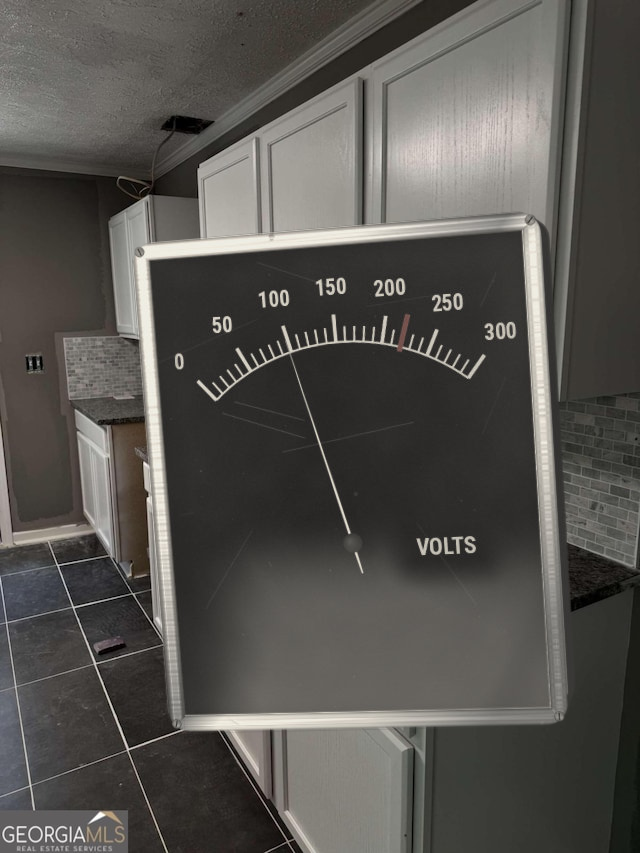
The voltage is value=100 unit=V
